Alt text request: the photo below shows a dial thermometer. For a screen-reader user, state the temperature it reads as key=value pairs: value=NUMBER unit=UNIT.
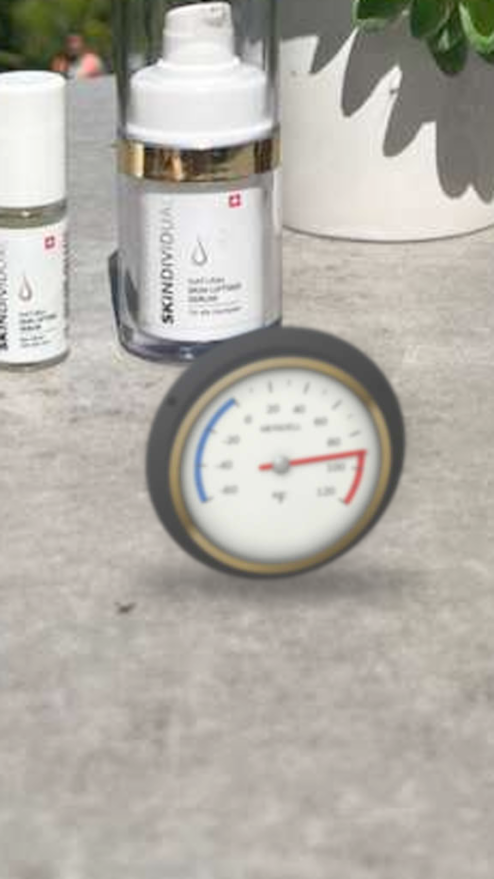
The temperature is value=90 unit=°F
